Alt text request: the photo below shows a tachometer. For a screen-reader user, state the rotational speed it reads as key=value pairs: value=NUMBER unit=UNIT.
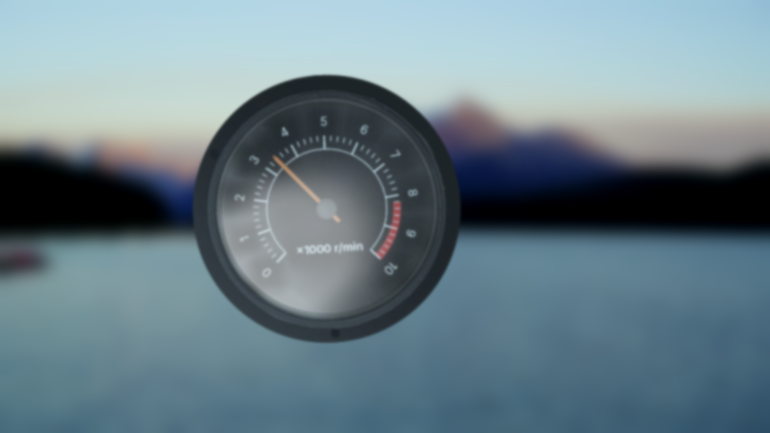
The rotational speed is value=3400 unit=rpm
